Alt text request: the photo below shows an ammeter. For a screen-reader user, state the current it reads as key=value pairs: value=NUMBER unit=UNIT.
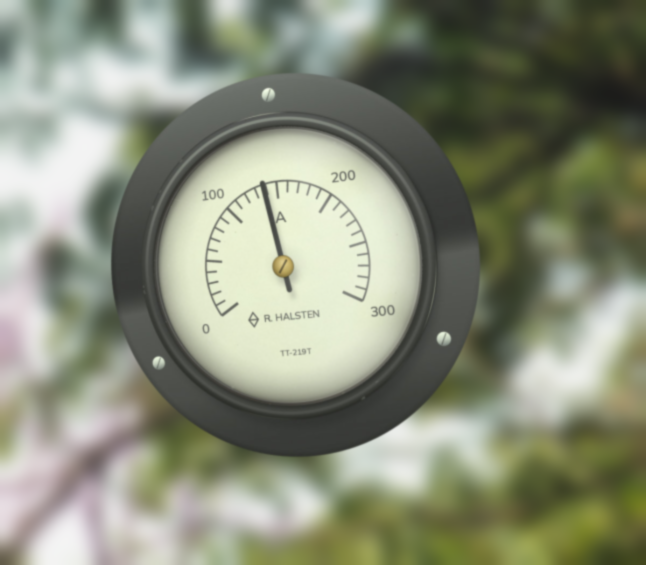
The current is value=140 unit=A
